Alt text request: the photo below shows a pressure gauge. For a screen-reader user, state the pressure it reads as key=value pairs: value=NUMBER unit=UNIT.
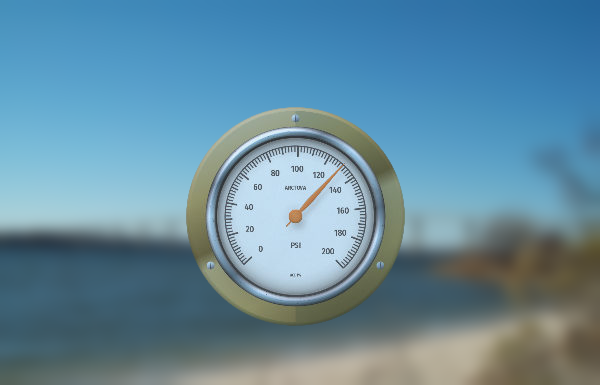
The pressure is value=130 unit=psi
